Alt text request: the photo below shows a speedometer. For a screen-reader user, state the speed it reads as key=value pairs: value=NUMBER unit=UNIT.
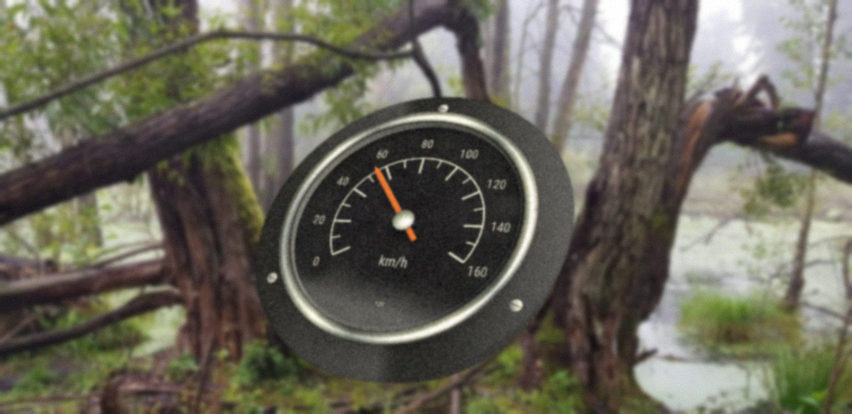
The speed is value=55 unit=km/h
